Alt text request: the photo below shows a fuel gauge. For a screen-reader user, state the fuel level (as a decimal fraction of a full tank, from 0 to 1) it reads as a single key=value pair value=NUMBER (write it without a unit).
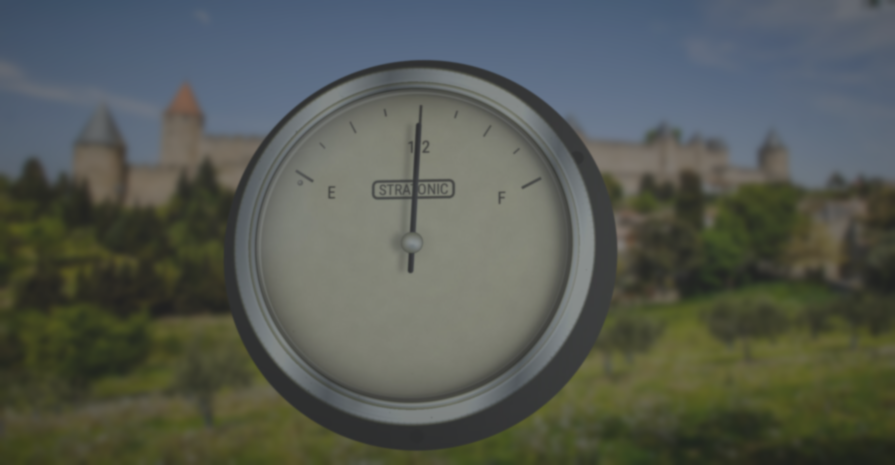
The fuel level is value=0.5
